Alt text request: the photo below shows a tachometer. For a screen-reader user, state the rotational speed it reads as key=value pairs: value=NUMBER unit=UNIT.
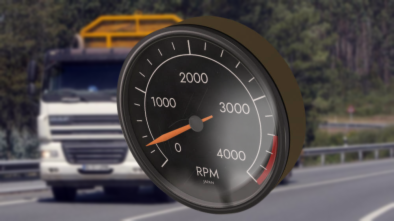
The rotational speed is value=300 unit=rpm
